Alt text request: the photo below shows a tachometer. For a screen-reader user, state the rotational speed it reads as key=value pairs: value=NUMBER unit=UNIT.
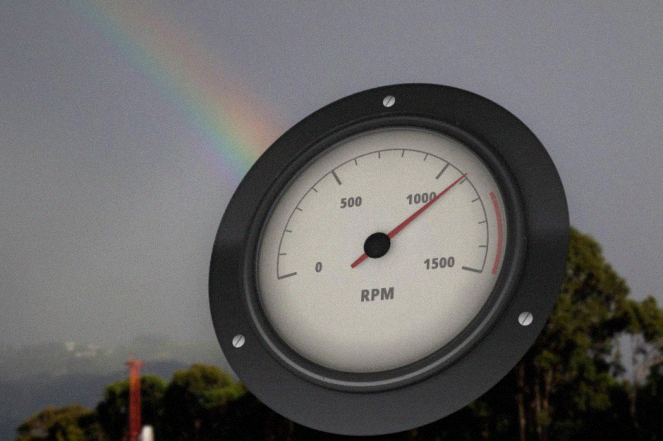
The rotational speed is value=1100 unit=rpm
